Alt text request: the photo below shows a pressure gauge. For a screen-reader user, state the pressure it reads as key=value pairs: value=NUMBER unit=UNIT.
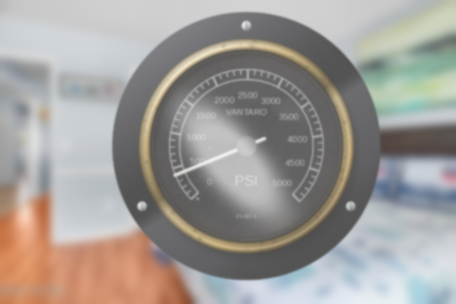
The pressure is value=400 unit=psi
